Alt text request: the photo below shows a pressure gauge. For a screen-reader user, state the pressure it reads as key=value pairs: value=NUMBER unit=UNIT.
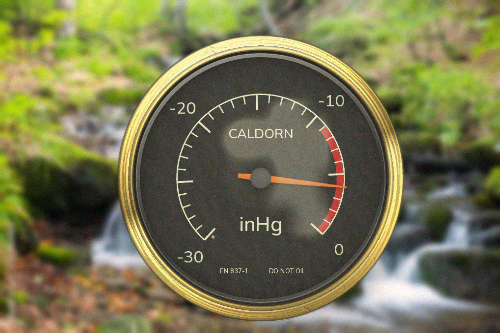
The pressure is value=-4 unit=inHg
